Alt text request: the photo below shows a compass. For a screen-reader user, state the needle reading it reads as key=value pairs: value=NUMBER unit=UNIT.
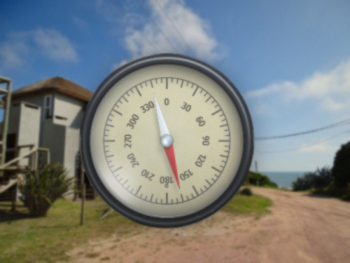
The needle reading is value=165 unit=°
